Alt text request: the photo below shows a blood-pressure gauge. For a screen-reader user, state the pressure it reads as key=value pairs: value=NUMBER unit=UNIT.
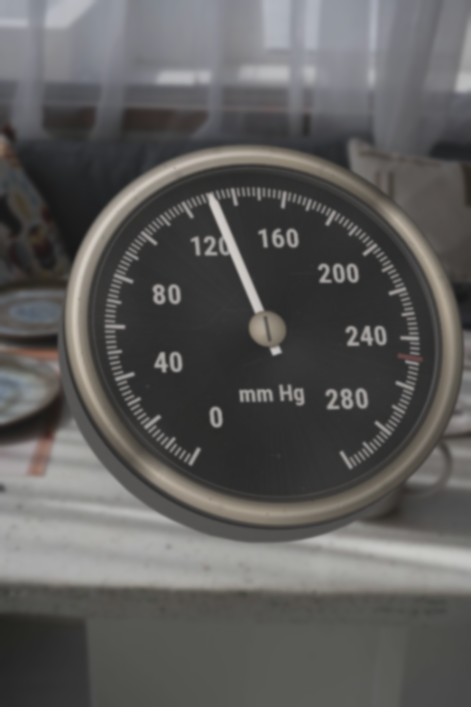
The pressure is value=130 unit=mmHg
